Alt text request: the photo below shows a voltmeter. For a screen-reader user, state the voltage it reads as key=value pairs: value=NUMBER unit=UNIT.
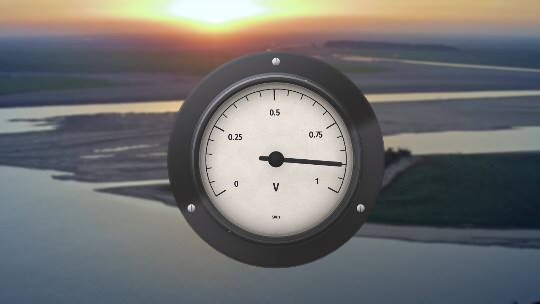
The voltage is value=0.9 unit=V
